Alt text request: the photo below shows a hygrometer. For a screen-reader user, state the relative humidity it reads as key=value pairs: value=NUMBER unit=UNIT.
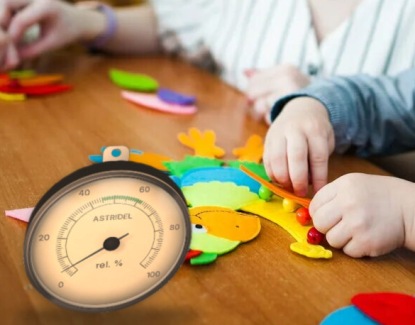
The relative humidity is value=5 unit=%
